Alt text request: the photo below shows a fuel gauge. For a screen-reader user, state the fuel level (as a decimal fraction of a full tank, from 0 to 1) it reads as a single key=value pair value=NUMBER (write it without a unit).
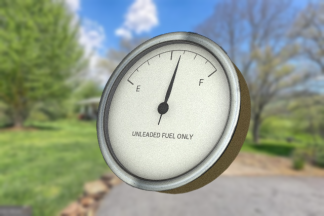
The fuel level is value=0.625
